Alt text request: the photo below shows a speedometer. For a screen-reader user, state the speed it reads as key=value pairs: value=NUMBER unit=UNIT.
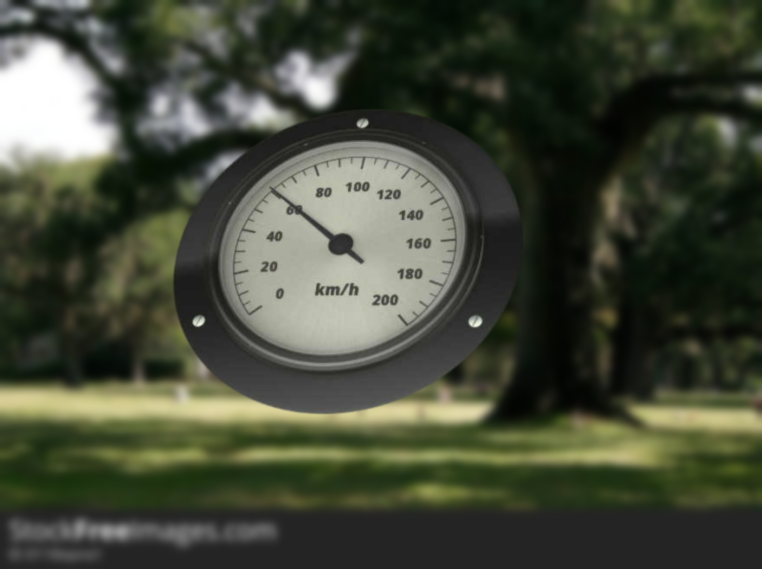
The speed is value=60 unit=km/h
